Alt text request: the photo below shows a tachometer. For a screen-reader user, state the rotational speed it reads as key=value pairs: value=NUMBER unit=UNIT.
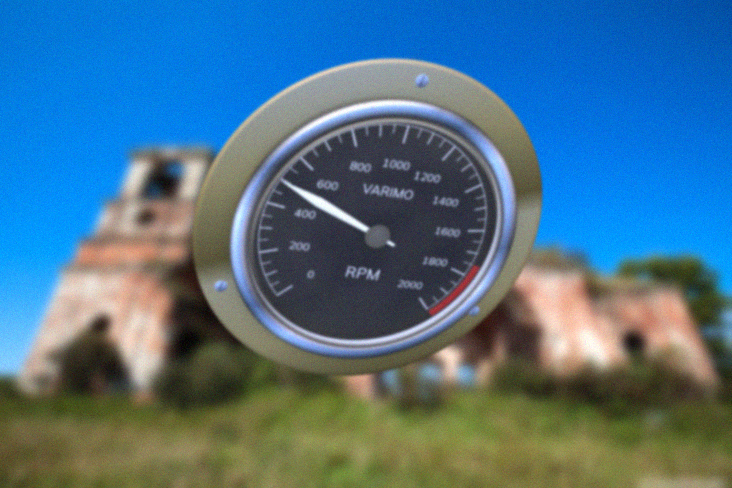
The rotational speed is value=500 unit=rpm
